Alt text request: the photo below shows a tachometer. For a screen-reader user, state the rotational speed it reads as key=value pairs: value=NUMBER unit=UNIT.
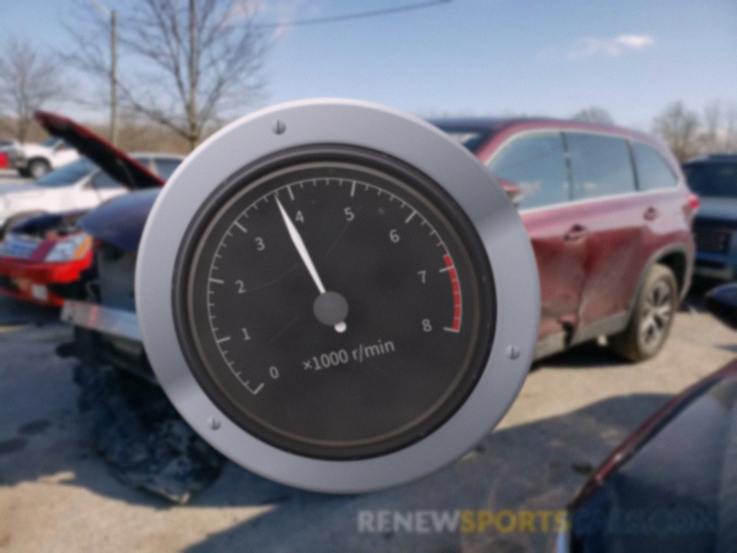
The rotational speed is value=3800 unit=rpm
